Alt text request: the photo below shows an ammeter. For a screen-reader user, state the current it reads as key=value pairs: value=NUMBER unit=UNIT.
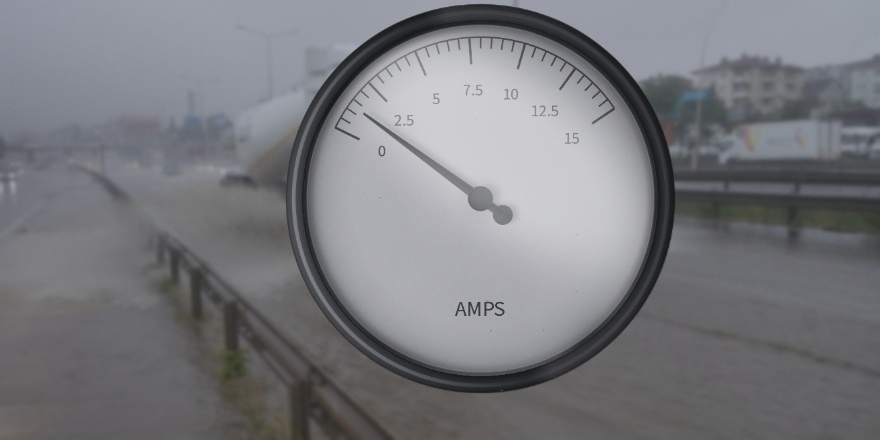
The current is value=1.25 unit=A
